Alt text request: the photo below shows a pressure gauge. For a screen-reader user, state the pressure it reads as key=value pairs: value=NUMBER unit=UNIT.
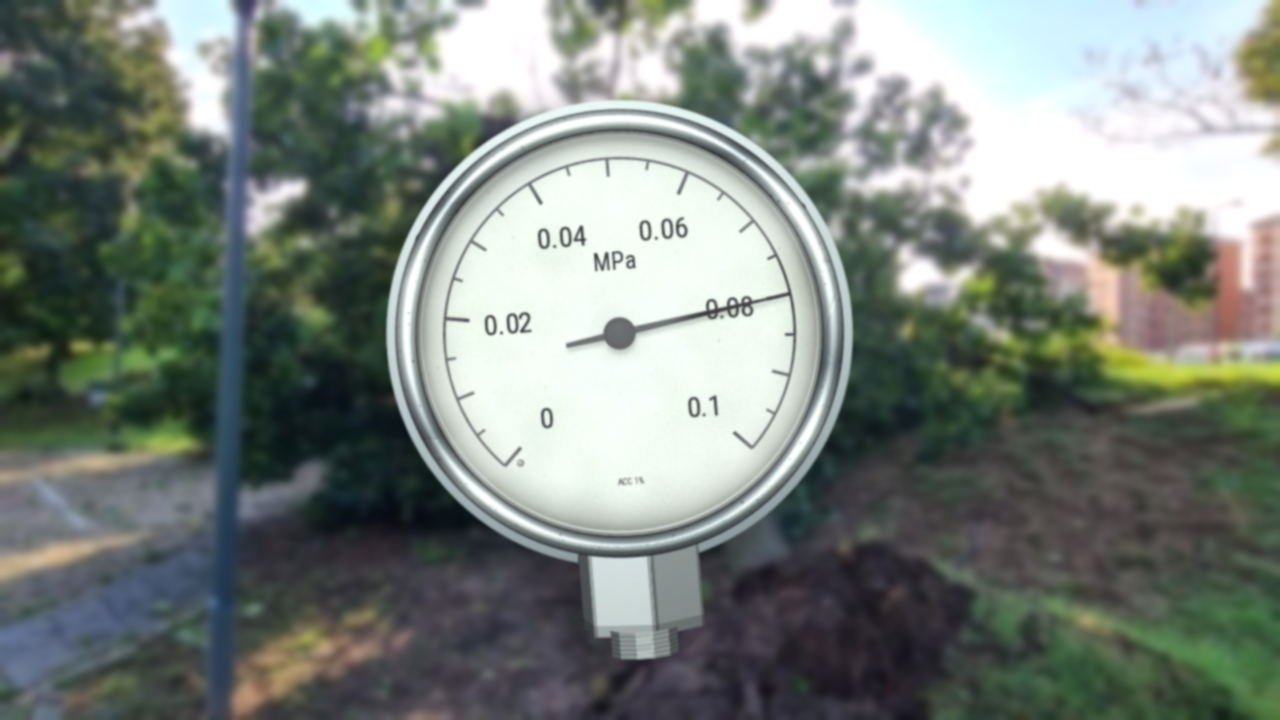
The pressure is value=0.08 unit=MPa
